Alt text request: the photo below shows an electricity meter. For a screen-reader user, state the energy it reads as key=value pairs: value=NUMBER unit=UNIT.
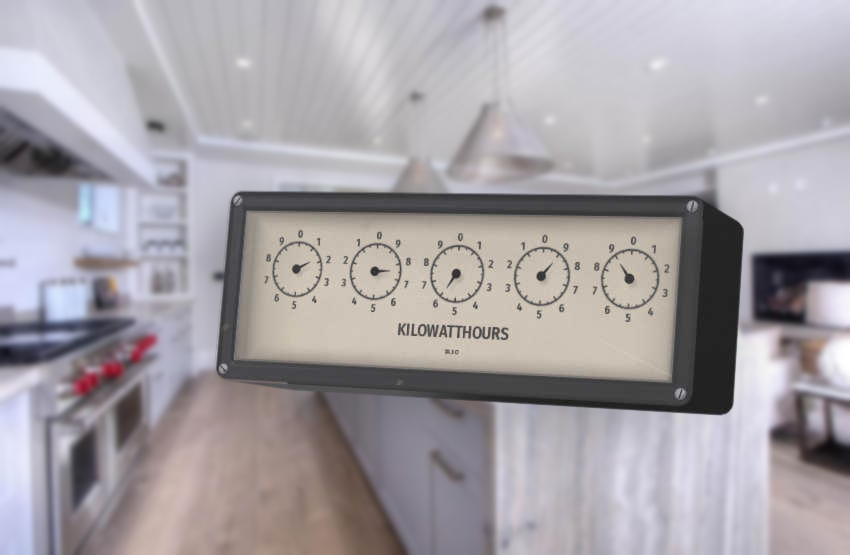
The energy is value=17589 unit=kWh
